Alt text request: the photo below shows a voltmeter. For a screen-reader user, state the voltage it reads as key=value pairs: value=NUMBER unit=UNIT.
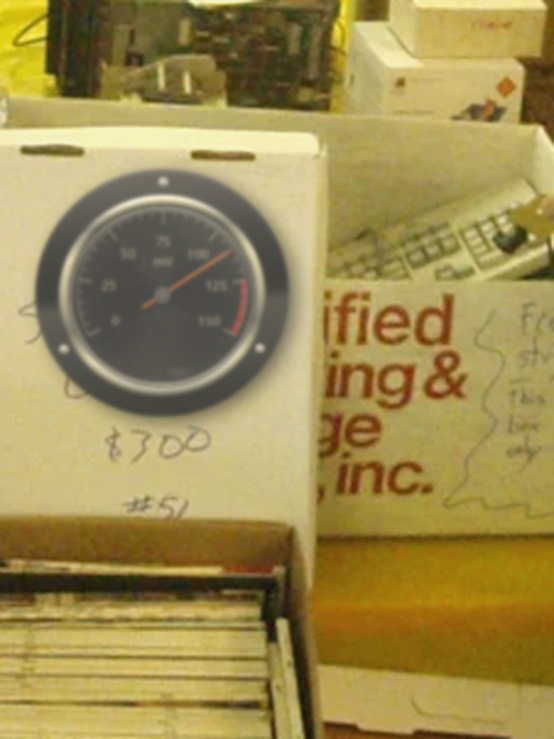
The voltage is value=110 unit=mV
